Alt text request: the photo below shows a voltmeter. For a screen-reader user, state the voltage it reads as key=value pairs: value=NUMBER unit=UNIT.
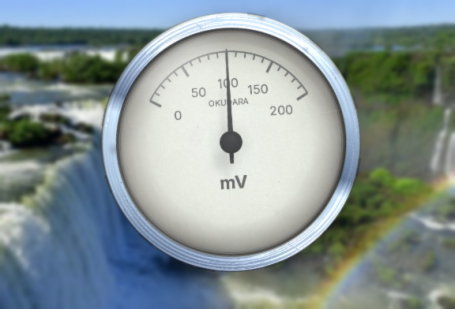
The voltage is value=100 unit=mV
